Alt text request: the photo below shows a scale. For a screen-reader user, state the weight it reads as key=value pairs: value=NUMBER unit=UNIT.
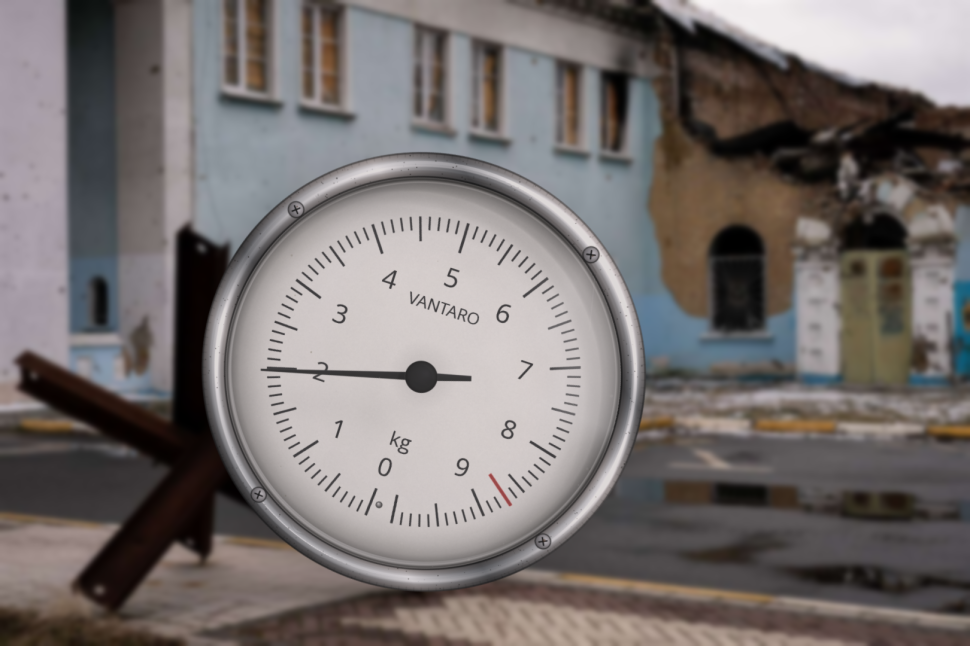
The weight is value=2 unit=kg
